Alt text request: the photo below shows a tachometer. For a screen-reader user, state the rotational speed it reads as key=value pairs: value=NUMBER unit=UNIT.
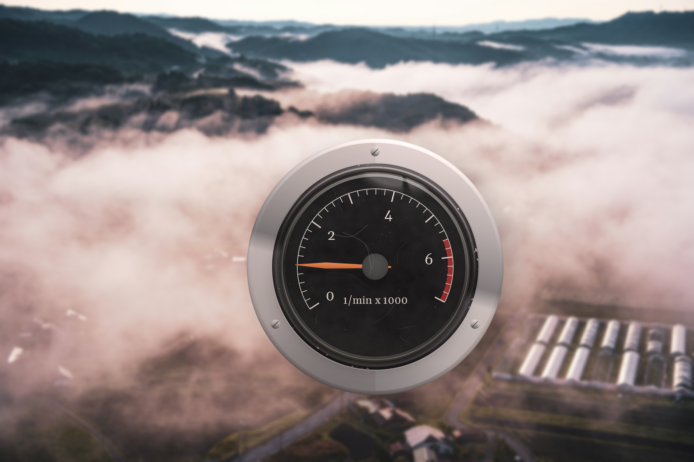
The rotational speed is value=1000 unit=rpm
